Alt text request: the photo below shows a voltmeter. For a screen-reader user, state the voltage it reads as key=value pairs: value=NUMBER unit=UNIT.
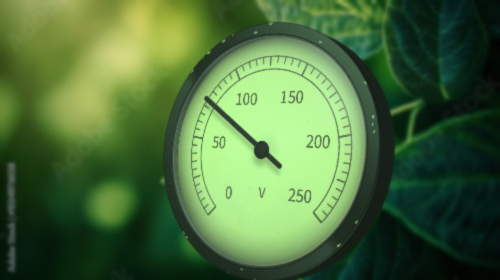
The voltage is value=75 unit=V
